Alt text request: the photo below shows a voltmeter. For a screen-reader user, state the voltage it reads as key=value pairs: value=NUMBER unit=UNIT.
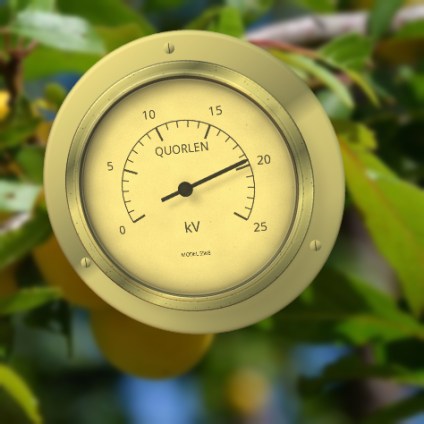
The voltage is value=19.5 unit=kV
